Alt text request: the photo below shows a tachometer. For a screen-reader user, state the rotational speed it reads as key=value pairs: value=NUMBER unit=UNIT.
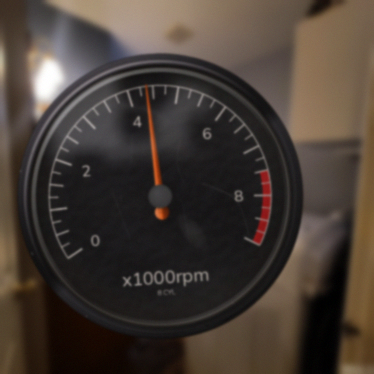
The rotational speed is value=4375 unit=rpm
